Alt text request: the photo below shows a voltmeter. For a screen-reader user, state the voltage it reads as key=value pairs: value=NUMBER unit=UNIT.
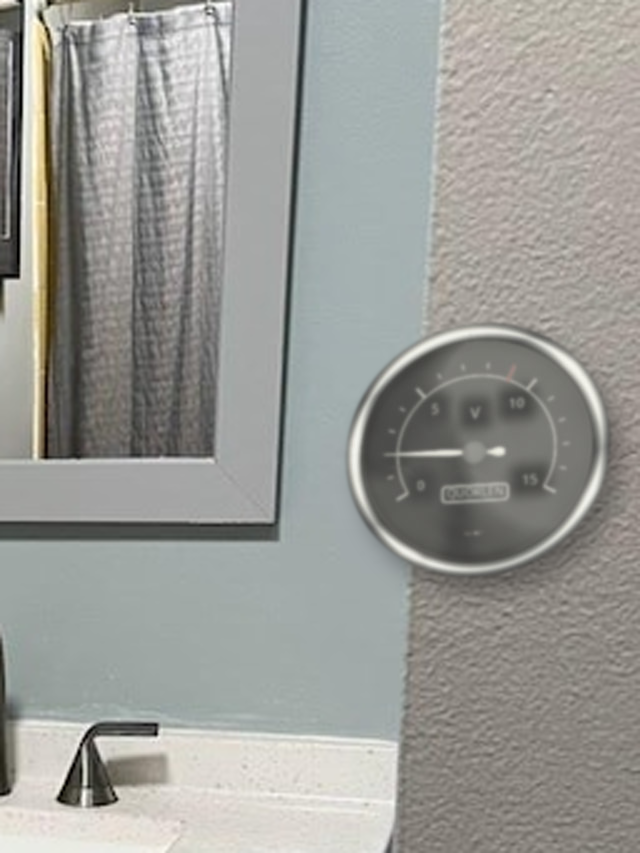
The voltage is value=2 unit=V
